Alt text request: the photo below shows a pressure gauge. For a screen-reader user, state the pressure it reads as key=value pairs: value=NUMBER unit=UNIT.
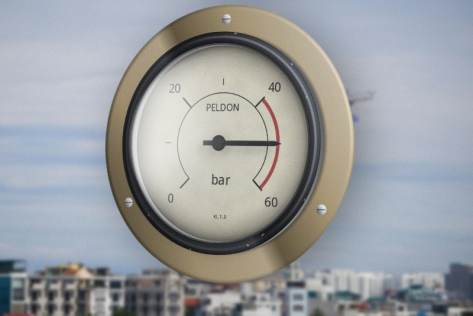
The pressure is value=50 unit=bar
